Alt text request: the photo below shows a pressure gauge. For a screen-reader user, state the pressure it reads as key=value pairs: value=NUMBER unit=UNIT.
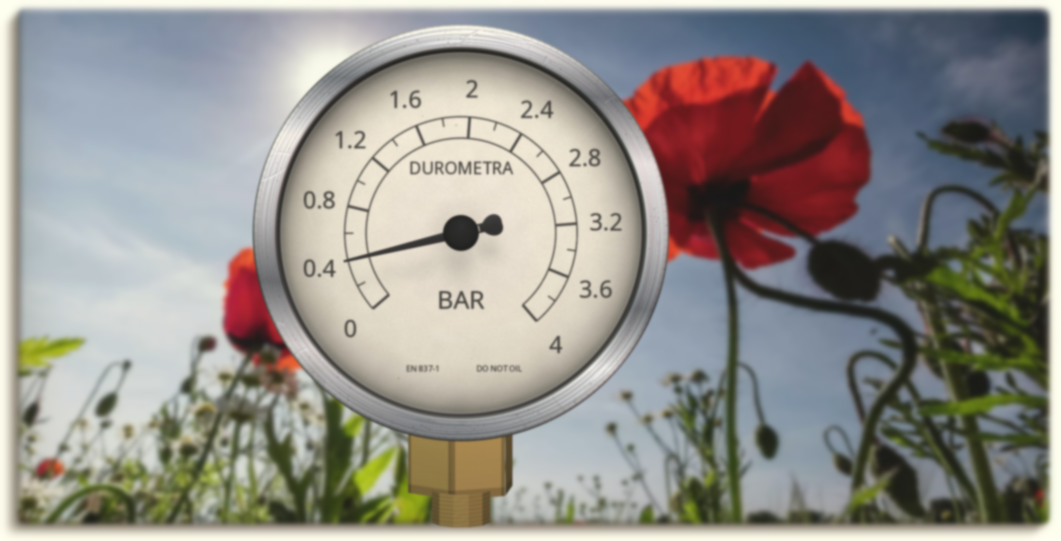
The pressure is value=0.4 unit=bar
